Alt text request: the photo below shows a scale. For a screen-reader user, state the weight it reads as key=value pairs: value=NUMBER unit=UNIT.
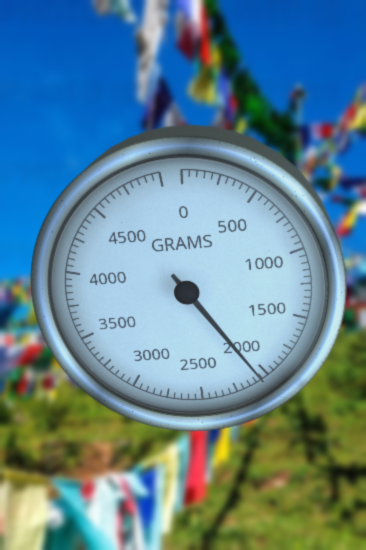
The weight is value=2050 unit=g
